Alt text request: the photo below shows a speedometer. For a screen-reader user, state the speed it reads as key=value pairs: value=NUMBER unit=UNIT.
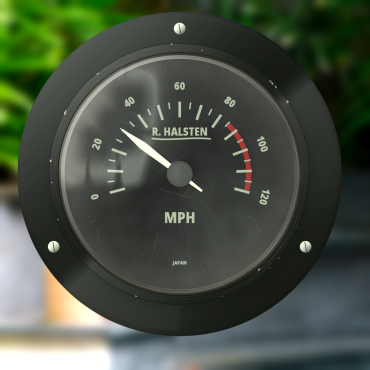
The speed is value=30 unit=mph
